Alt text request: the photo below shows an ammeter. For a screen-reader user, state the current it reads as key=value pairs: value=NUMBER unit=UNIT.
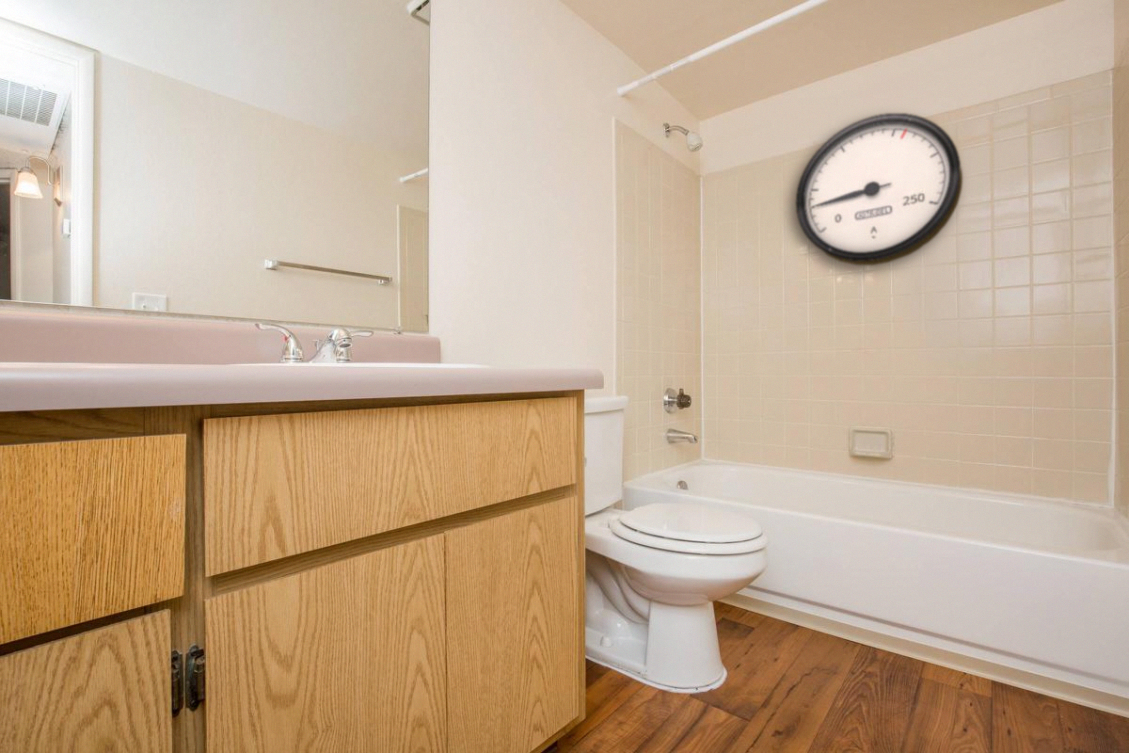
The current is value=30 unit=A
